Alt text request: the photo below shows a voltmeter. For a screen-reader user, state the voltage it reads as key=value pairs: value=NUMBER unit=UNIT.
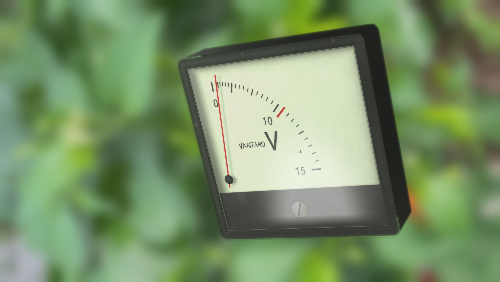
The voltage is value=2.5 unit=V
